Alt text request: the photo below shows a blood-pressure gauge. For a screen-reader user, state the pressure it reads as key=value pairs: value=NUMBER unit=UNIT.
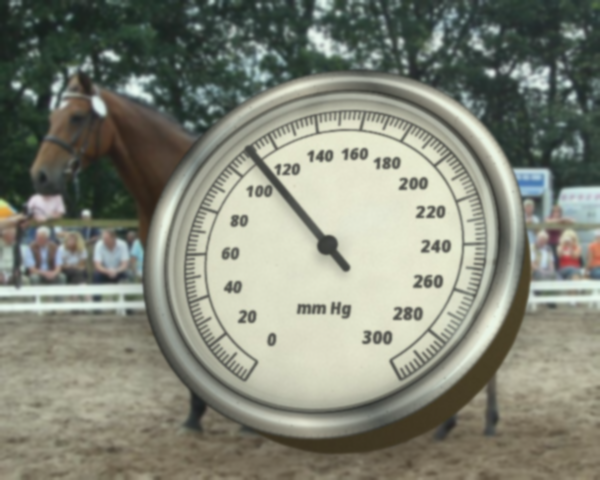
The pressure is value=110 unit=mmHg
